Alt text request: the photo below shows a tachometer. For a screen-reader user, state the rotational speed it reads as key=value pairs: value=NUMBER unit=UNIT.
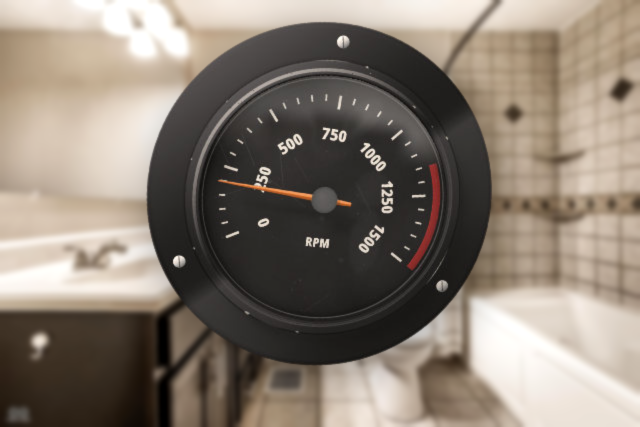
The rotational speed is value=200 unit=rpm
